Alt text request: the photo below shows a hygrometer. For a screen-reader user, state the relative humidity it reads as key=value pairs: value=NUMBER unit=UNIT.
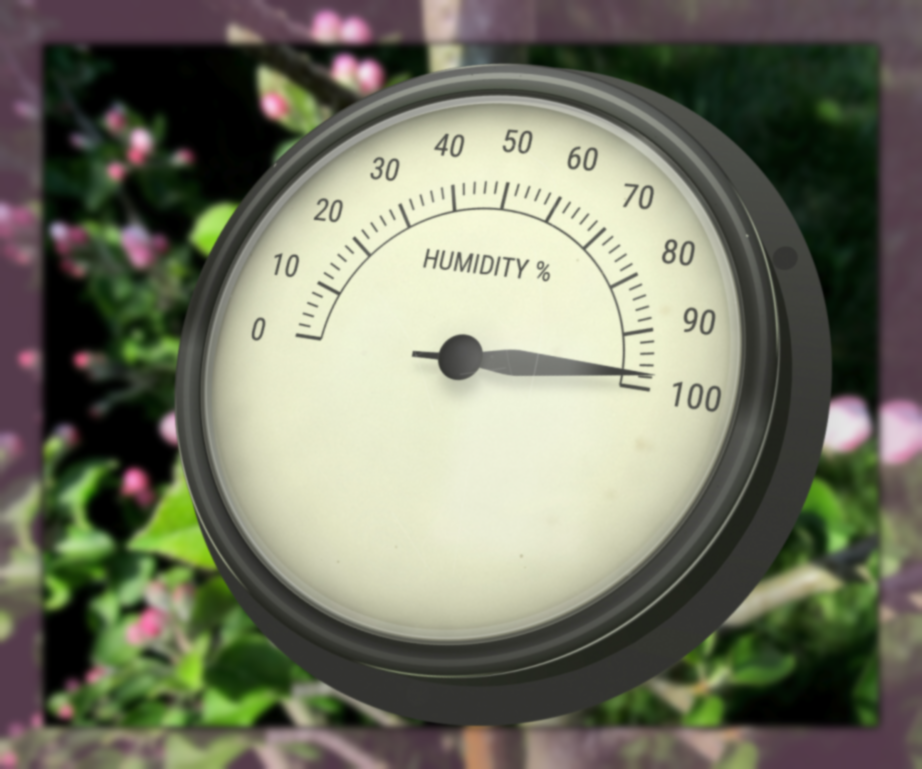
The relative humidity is value=98 unit=%
